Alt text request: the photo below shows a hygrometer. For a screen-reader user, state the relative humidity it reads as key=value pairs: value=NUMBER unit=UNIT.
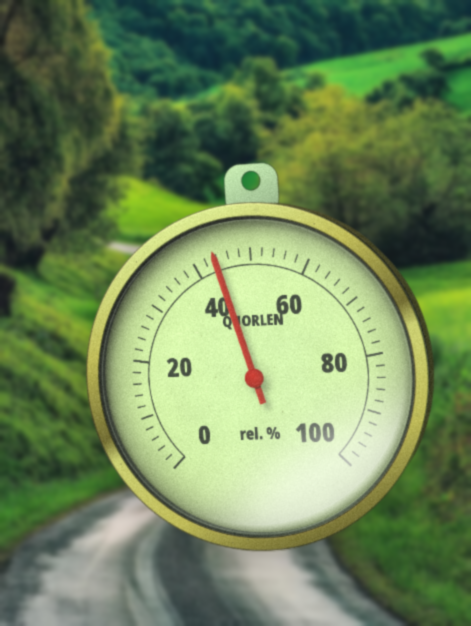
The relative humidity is value=44 unit=%
